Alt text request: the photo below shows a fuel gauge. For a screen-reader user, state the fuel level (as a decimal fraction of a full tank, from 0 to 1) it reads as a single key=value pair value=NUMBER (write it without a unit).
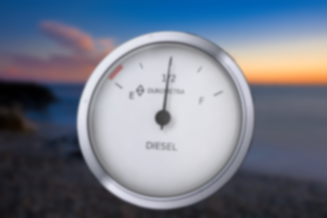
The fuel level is value=0.5
